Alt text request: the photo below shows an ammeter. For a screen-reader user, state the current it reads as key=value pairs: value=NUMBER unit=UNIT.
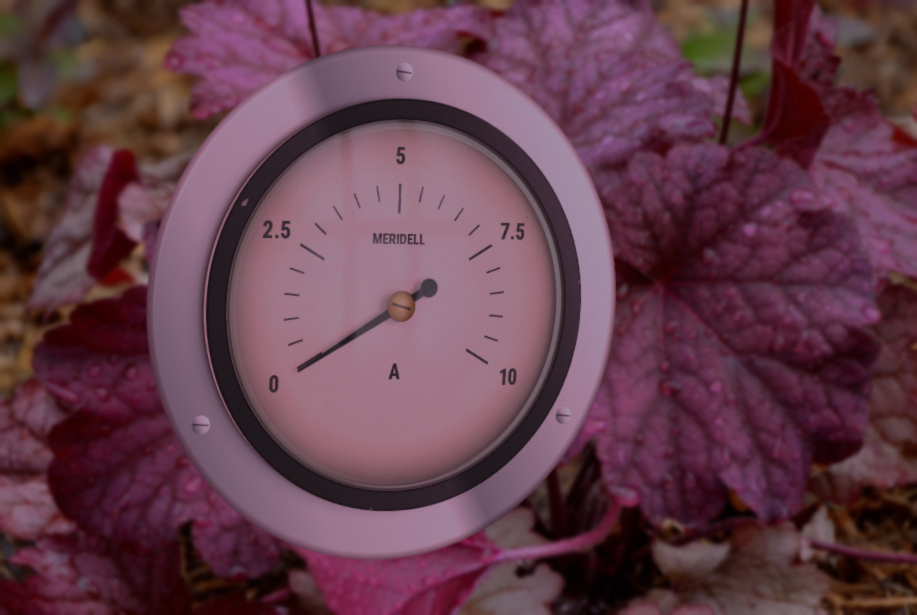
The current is value=0 unit=A
